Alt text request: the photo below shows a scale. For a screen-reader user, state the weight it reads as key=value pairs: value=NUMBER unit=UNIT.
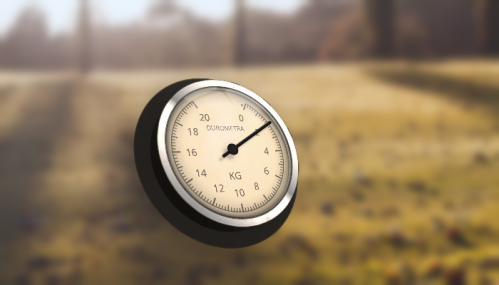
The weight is value=2 unit=kg
